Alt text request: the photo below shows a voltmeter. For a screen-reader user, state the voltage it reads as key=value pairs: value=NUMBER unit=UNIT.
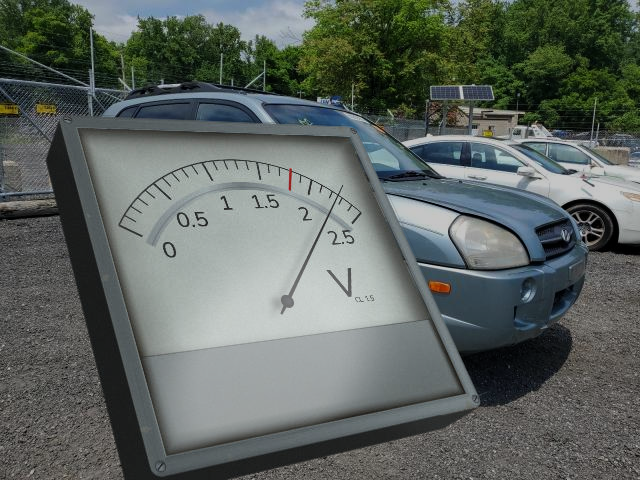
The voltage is value=2.25 unit=V
